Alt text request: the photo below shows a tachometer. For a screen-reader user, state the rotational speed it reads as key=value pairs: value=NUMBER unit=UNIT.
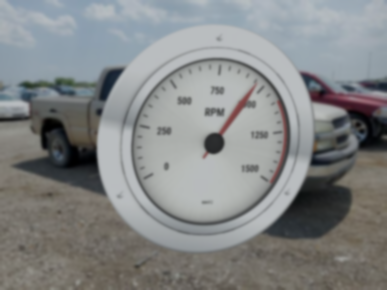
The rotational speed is value=950 unit=rpm
